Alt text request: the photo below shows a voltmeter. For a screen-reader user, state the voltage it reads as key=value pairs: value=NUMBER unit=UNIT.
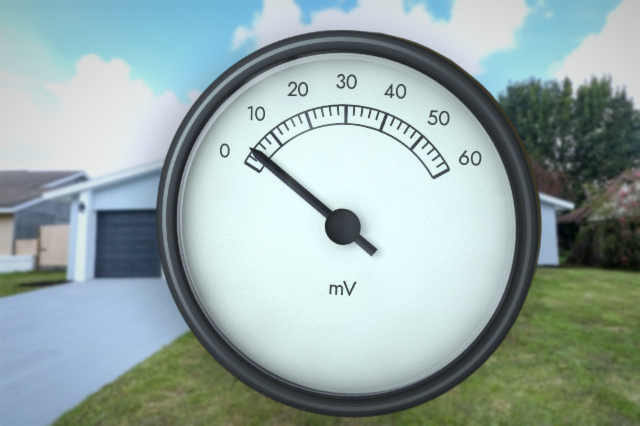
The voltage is value=4 unit=mV
